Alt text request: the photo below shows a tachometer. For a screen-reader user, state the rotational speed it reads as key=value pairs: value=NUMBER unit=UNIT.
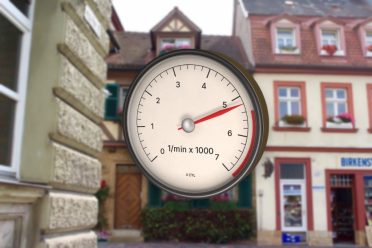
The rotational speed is value=5200 unit=rpm
